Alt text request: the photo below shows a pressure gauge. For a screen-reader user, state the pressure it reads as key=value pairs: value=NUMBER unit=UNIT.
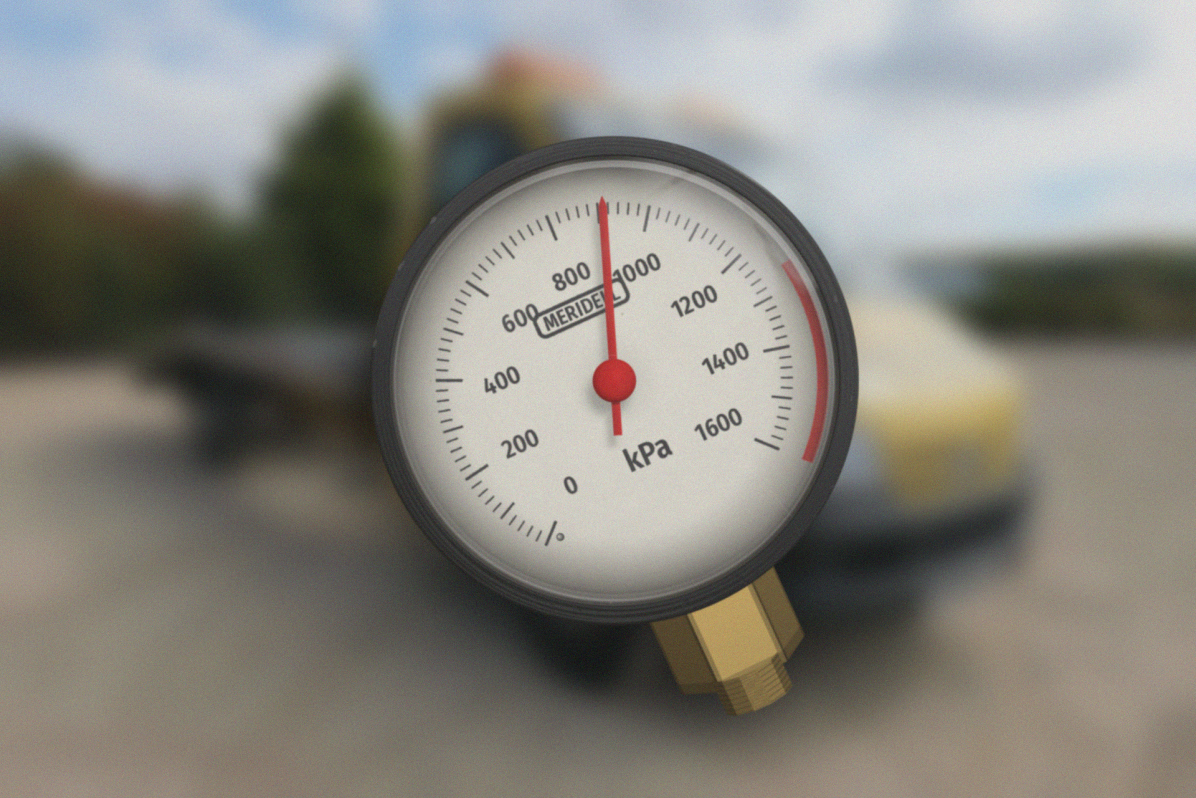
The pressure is value=910 unit=kPa
